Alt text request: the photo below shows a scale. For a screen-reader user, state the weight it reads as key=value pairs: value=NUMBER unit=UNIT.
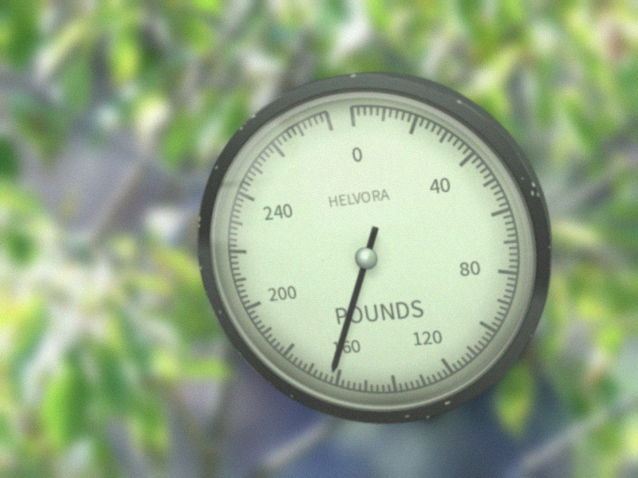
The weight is value=162 unit=lb
